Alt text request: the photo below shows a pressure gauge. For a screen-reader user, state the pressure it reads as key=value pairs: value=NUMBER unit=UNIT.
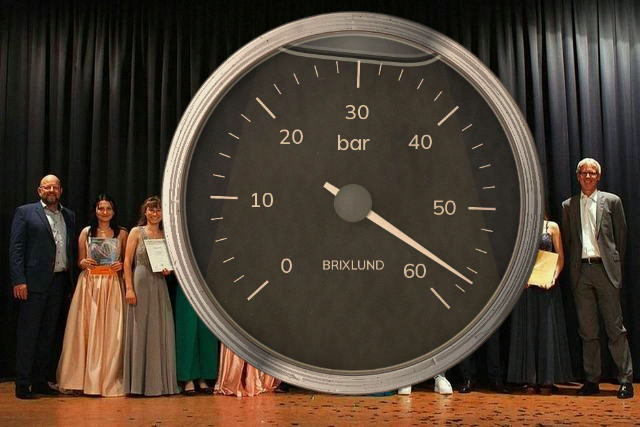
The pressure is value=57 unit=bar
